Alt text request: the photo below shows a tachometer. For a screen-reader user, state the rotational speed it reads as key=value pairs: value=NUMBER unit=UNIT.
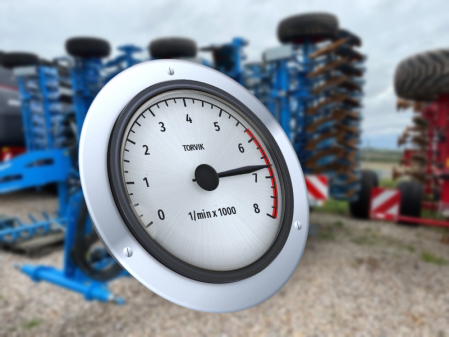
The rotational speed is value=6750 unit=rpm
